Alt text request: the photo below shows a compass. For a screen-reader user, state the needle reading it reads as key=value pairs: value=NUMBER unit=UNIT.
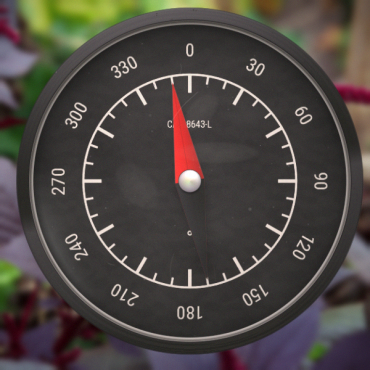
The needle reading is value=350 unit=°
